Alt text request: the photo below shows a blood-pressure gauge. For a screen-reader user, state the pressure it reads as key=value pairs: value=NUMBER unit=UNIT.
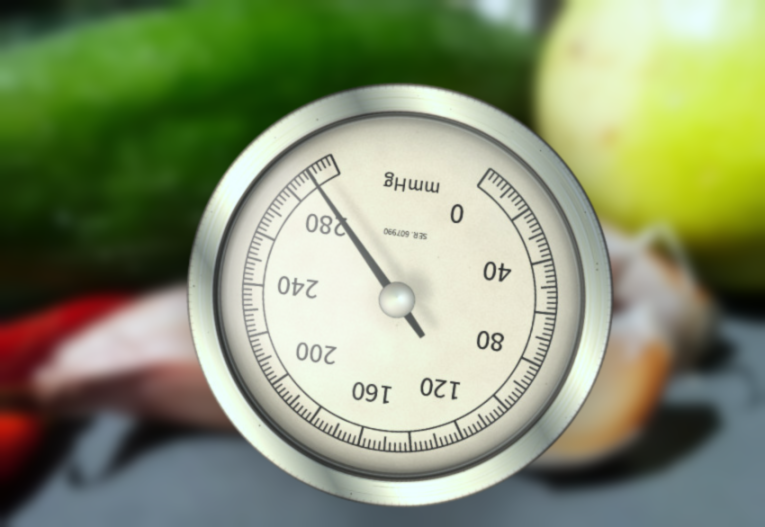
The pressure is value=290 unit=mmHg
